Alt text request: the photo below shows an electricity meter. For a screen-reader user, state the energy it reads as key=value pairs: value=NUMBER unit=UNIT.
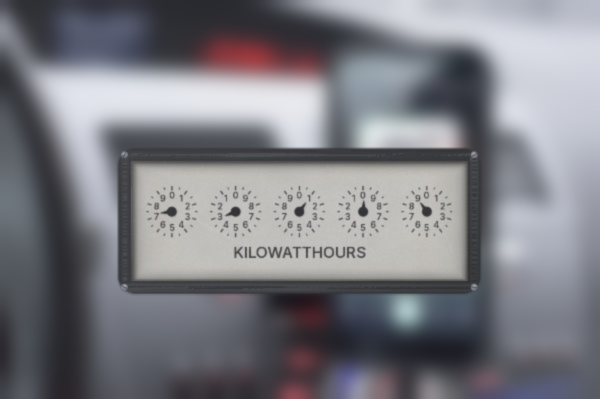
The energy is value=73099 unit=kWh
